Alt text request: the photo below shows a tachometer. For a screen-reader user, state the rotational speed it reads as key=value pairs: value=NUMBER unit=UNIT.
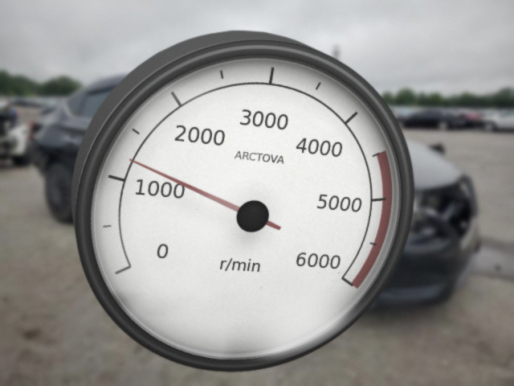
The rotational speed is value=1250 unit=rpm
